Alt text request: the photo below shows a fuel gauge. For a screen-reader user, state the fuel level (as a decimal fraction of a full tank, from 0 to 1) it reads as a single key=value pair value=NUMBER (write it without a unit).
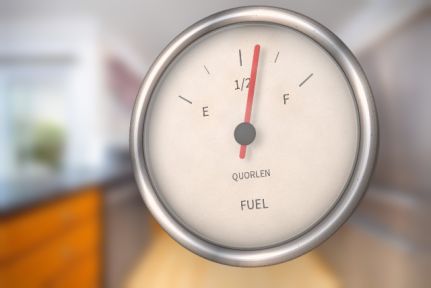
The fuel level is value=0.625
